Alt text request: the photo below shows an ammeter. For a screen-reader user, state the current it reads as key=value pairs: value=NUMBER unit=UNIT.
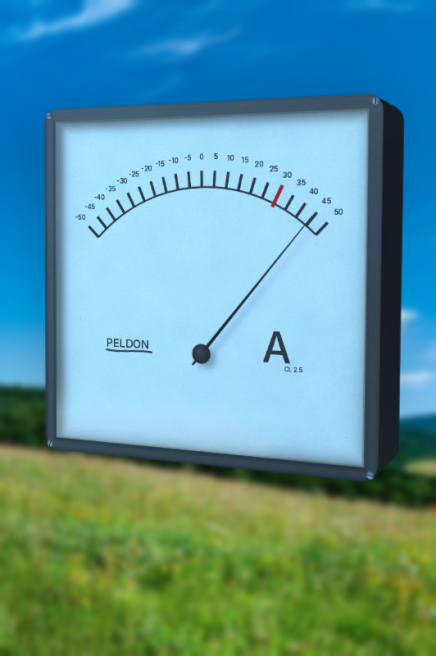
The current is value=45 unit=A
